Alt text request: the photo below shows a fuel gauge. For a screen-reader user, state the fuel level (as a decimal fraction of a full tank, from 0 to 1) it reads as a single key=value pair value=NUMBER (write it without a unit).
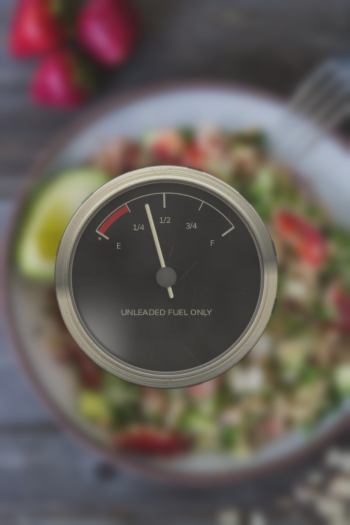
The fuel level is value=0.375
